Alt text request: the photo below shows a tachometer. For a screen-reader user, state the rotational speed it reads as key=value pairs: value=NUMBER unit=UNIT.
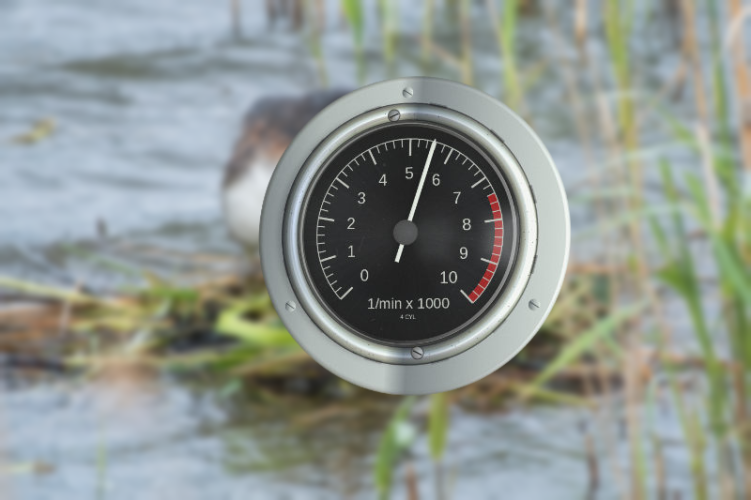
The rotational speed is value=5600 unit=rpm
